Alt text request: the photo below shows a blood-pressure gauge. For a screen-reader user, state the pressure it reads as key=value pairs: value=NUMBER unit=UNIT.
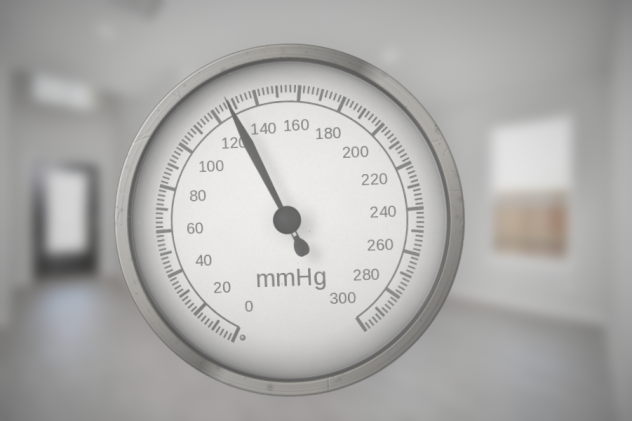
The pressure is value=128 unit=mmHg
